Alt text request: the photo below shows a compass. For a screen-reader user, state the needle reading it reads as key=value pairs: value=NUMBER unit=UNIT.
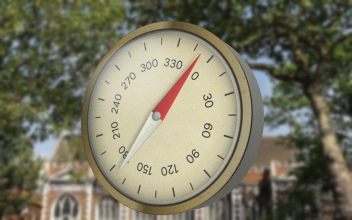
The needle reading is value=352.5 unit=°
